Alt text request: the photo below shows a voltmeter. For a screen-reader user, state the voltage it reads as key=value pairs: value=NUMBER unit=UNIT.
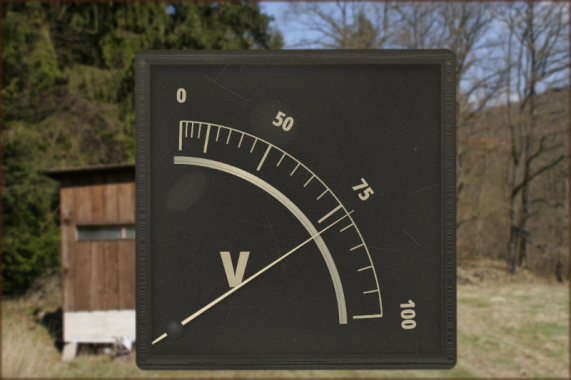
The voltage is value=77.5 unit=V
